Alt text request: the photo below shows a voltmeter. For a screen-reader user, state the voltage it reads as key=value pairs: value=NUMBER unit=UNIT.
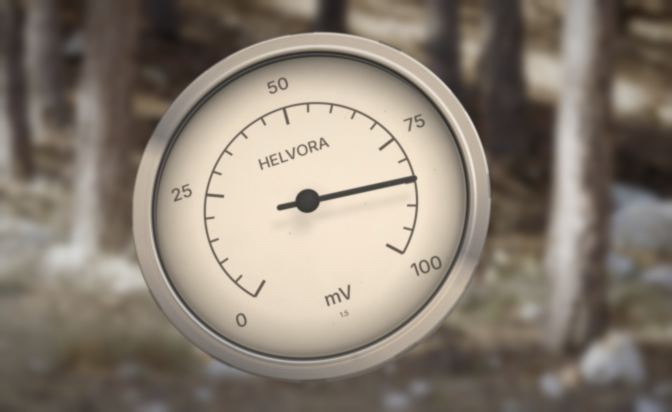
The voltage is value=85 unit=mV
